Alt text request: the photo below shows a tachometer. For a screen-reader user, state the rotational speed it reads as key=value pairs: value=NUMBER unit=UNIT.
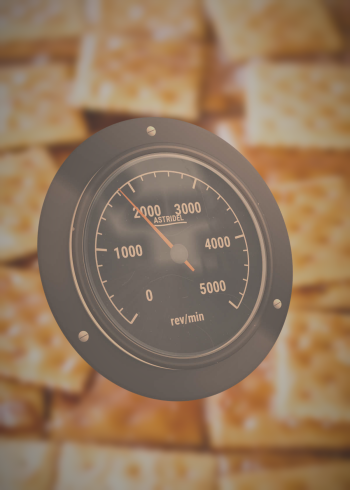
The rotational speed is value=1800 unit=rpm
